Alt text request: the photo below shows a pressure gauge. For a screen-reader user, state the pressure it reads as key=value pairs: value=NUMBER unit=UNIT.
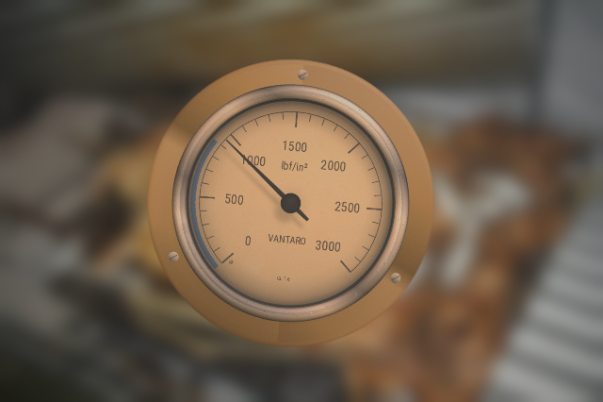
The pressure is value=950 unit=psi
